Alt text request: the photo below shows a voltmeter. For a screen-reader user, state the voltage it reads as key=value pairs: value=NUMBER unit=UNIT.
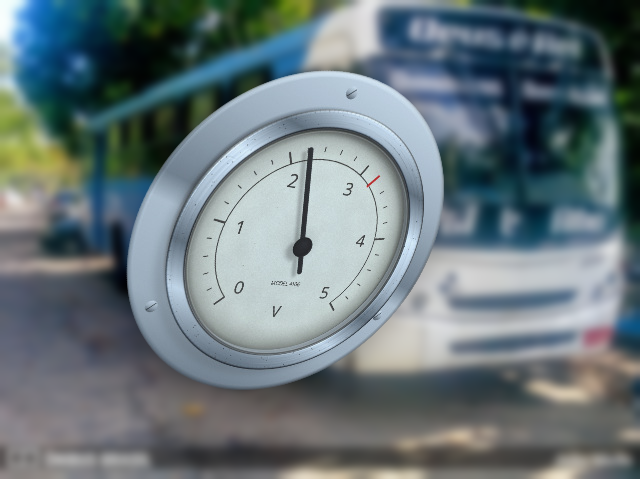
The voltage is value=2.2 unit=V
